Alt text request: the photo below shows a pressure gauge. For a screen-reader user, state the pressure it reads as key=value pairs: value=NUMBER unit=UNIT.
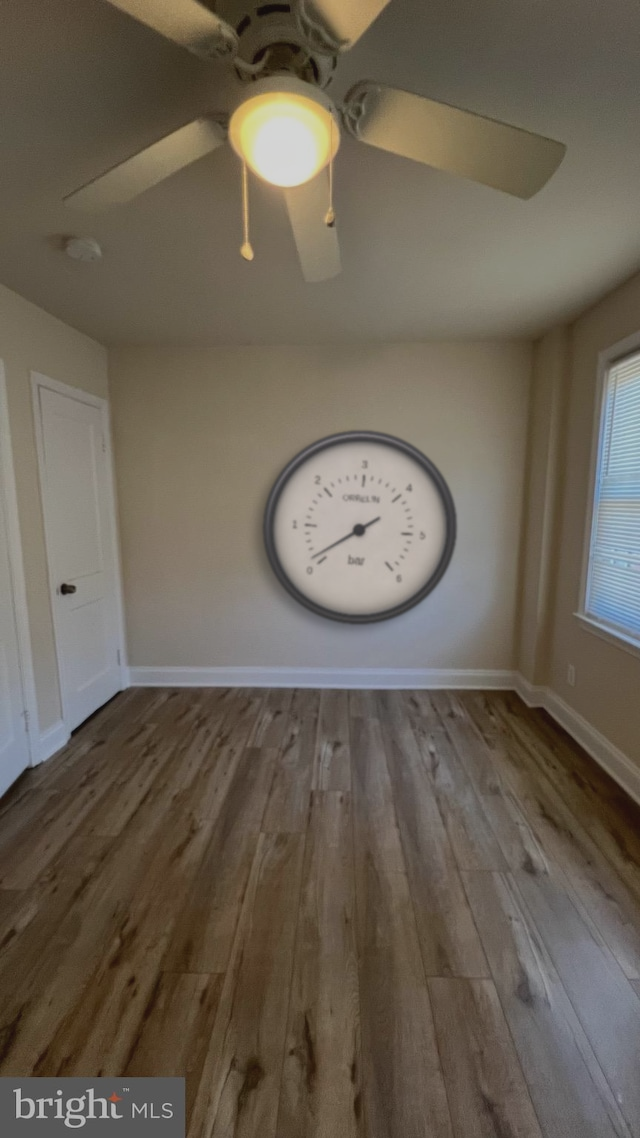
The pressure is value=0.2 unit=bar
